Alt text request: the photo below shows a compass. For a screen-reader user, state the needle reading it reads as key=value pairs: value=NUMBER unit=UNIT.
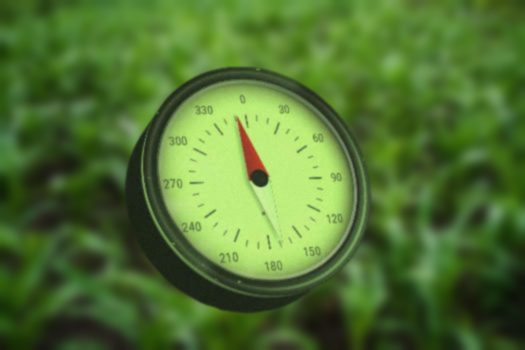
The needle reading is value=350 unit=°
